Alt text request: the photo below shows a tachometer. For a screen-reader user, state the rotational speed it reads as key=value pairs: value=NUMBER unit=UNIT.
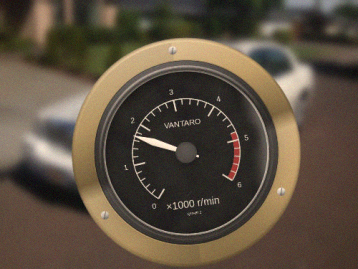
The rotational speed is value=1700 unit=rpm
